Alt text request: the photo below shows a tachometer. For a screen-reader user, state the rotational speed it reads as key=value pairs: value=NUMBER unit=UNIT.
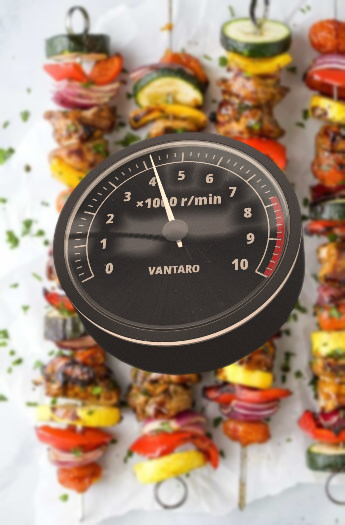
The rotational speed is value=4200 unit=rpm
